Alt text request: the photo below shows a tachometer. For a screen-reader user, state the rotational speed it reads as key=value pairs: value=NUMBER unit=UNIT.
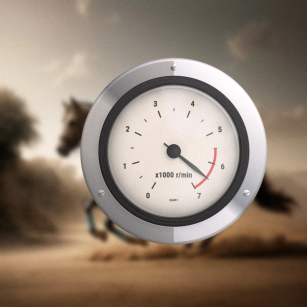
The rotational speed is value=6500 unit=rpm
